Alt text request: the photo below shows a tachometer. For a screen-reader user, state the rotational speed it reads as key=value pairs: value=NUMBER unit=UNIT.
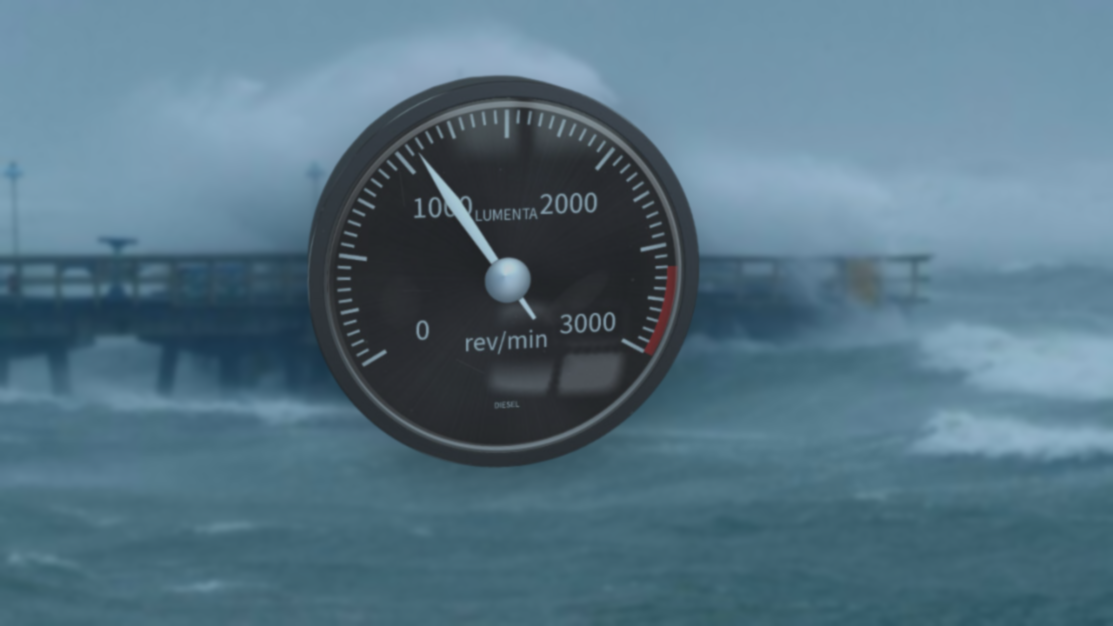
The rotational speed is value=1075 unit=rpm
